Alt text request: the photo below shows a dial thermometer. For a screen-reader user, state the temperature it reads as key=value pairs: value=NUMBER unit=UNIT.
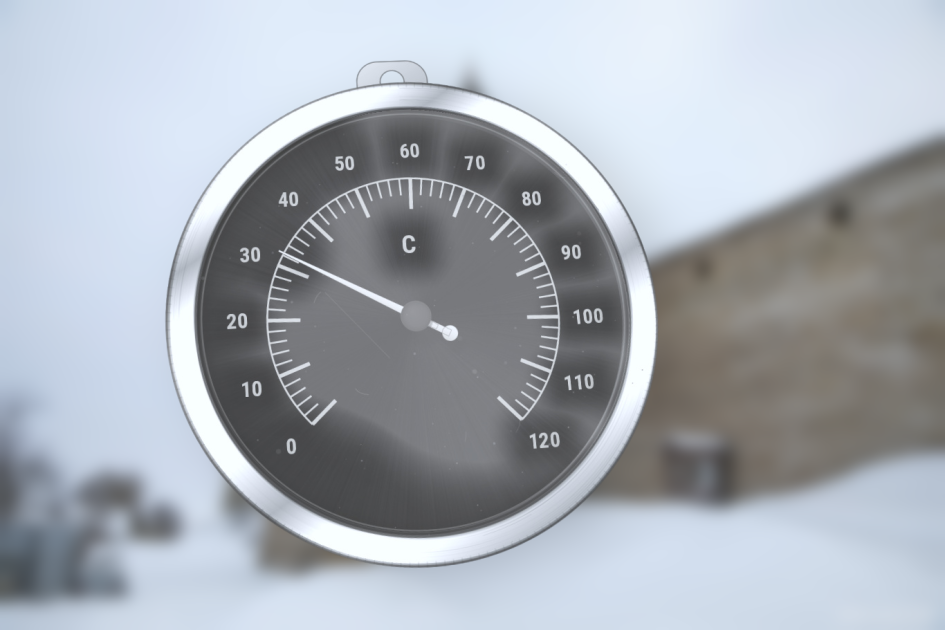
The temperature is value=32 unit=°C
